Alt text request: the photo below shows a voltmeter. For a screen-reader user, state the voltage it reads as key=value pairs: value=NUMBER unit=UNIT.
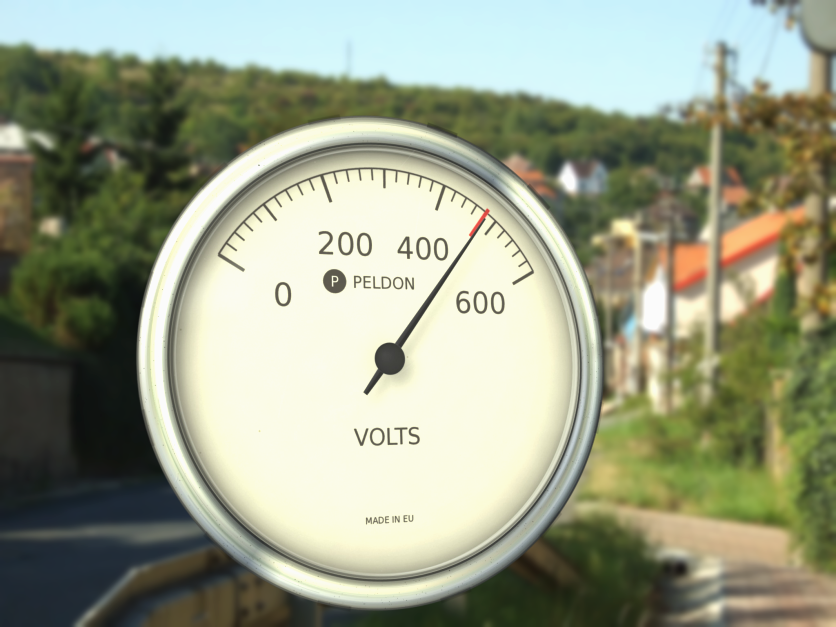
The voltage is value=480 unit=V
